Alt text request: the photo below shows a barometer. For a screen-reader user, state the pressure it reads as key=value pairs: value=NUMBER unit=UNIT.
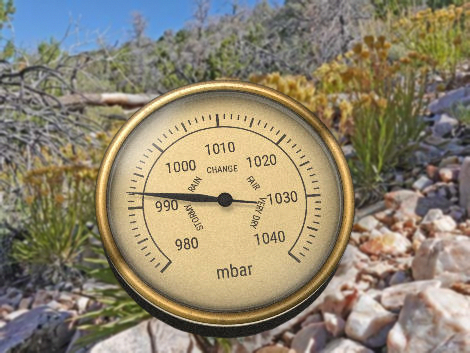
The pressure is value=992 unit=mbar
